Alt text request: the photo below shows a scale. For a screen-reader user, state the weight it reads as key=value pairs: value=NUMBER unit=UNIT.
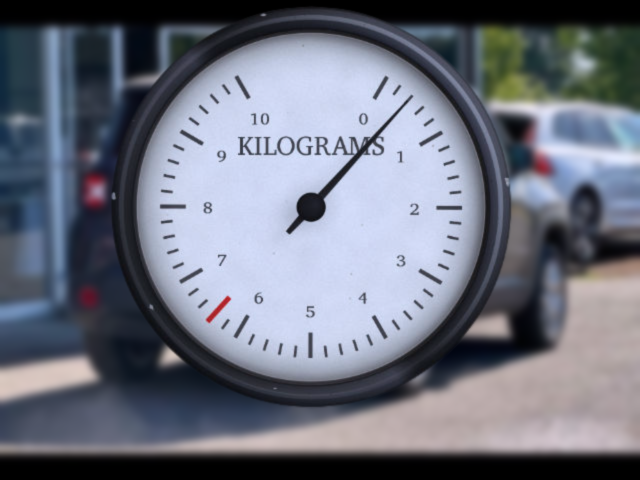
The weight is value=0.4 unit=kg
